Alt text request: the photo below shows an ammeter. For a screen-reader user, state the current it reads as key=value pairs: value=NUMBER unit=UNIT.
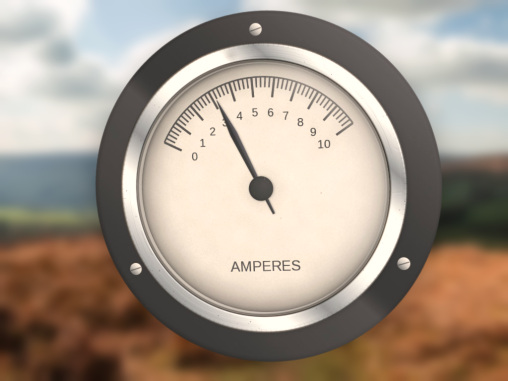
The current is value=3.2 unit=A
